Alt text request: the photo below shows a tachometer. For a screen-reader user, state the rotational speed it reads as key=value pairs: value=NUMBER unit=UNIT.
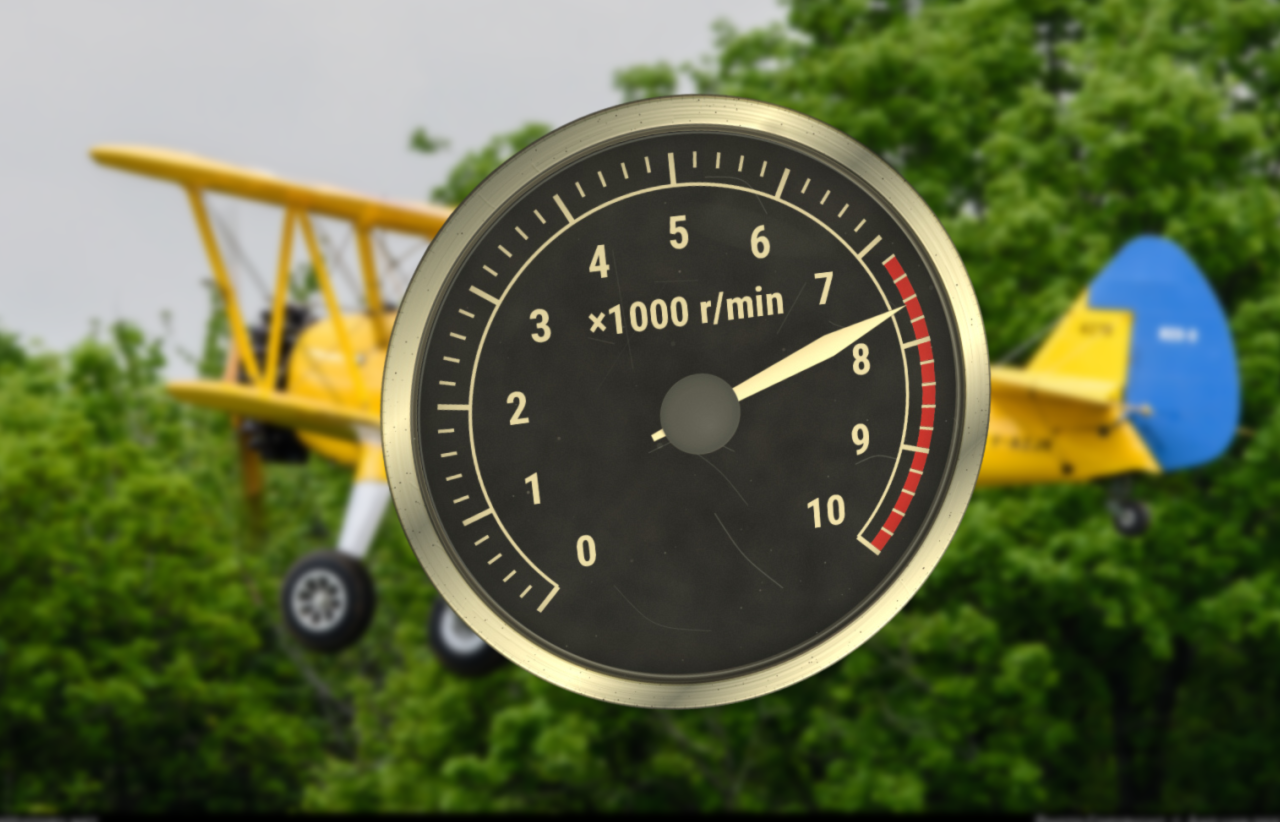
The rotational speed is value=7600 unit=rpm
